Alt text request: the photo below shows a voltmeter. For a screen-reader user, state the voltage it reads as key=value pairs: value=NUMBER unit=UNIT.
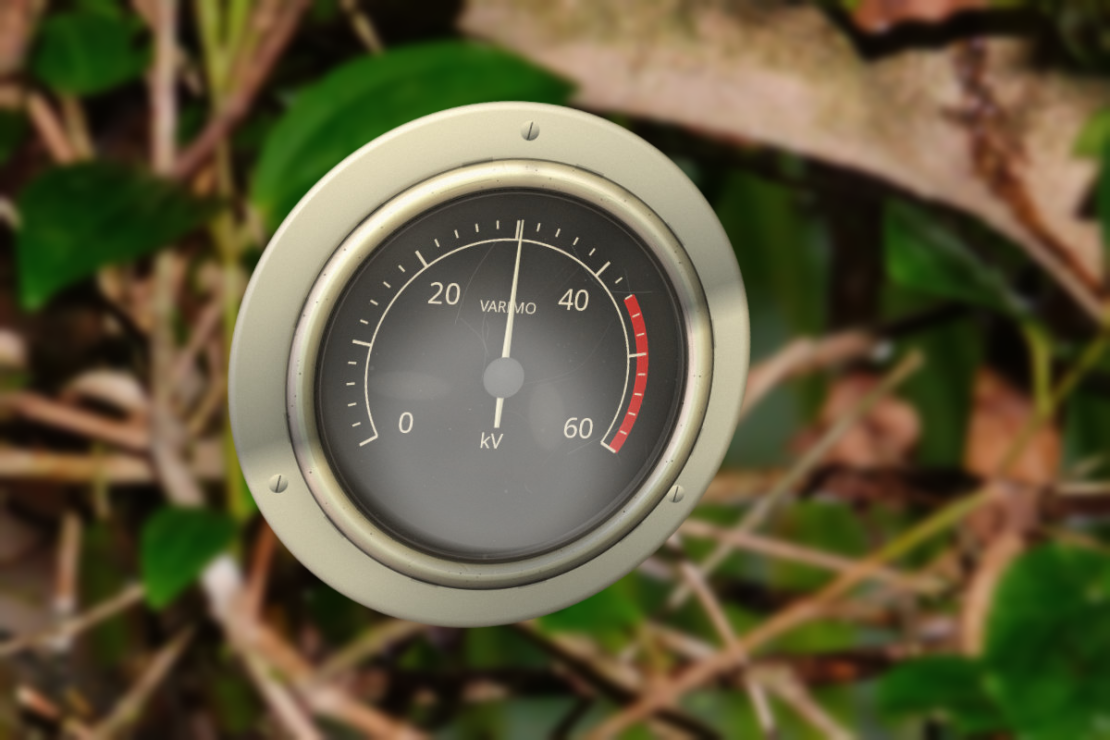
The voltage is value=30 unit=kV
